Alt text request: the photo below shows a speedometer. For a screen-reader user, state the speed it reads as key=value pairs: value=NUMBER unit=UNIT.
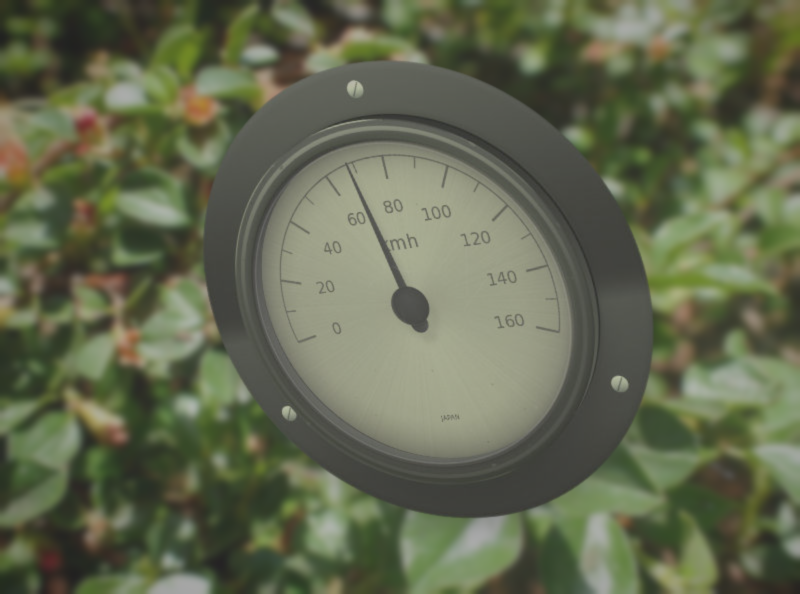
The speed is value=70 unit=km/h
